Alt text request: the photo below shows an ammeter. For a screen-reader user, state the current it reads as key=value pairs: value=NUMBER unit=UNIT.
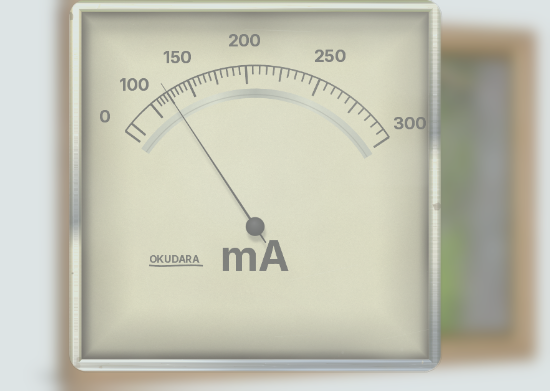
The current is value=125 unit=mA
